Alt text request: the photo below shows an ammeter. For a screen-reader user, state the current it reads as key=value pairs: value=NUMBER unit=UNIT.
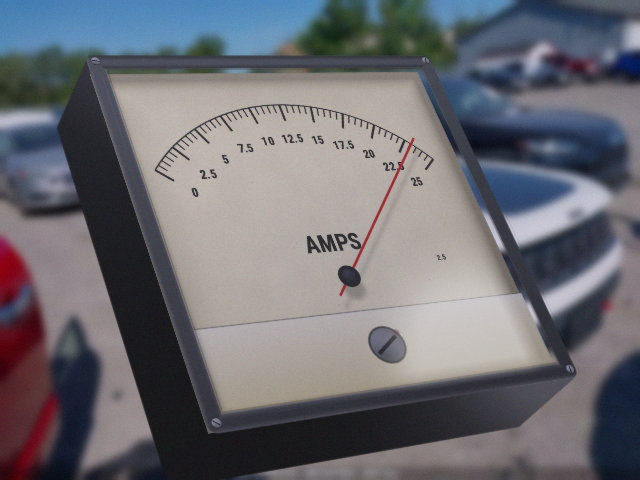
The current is value=23 unit=A
